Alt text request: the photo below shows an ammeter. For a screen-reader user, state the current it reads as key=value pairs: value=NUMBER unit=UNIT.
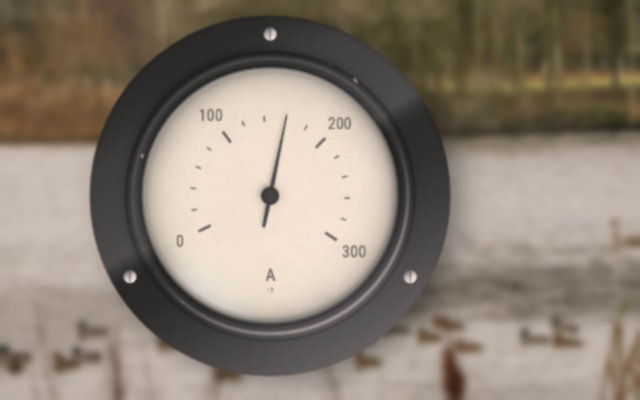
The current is value=160 unit=A
